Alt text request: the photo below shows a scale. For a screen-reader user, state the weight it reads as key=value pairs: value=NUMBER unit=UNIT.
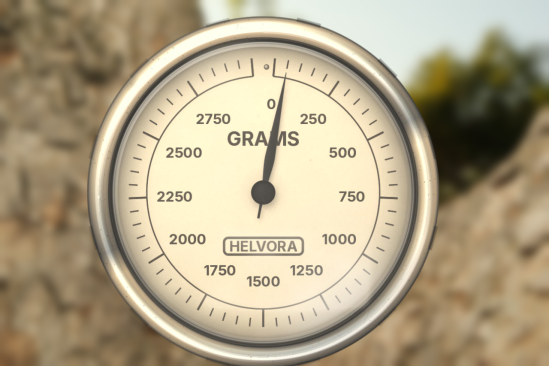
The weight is value=50 unit=g
